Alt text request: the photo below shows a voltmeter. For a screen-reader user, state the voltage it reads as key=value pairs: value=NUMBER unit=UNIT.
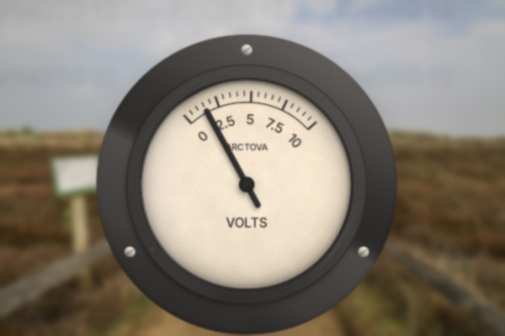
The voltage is value=1.5 unit=V
